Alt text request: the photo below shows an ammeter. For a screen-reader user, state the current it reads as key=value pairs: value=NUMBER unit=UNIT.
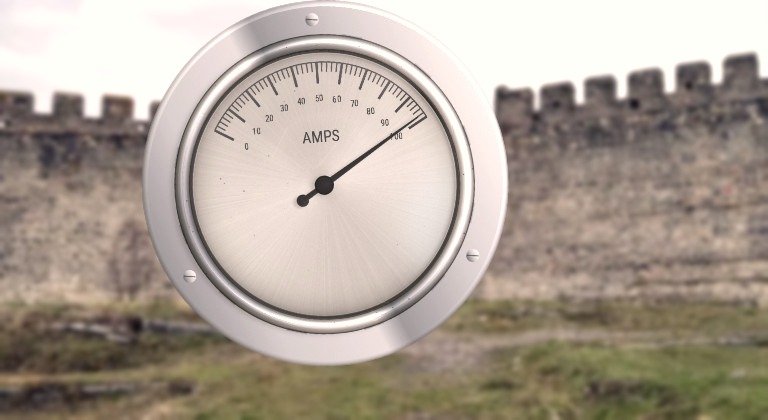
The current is value=98 unit=A
